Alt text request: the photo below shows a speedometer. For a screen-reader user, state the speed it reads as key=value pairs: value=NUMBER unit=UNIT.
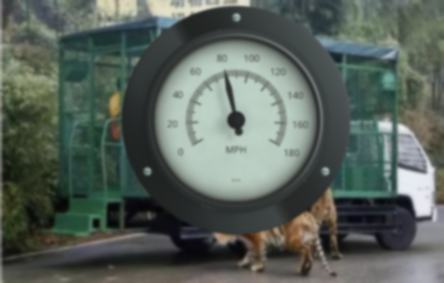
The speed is value=80 unit=mph
